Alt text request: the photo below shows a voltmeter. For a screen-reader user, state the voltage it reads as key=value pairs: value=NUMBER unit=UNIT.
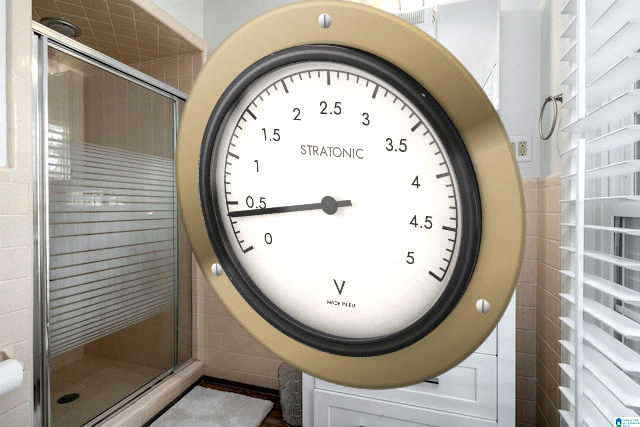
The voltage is value=0.4 unit=V
